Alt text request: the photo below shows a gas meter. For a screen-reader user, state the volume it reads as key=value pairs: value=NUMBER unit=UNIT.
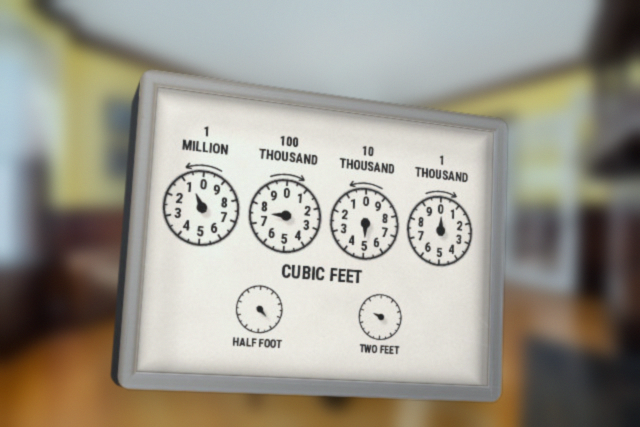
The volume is value=75000 unit=ft³
